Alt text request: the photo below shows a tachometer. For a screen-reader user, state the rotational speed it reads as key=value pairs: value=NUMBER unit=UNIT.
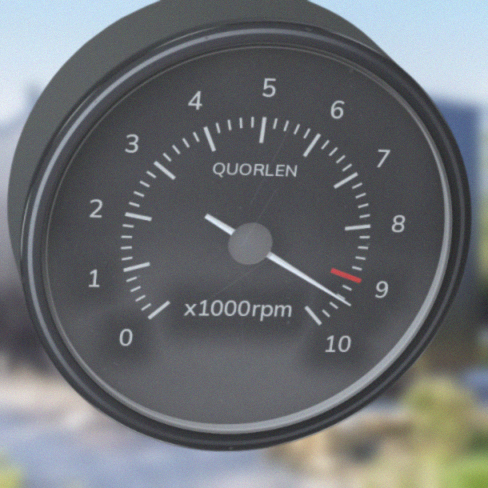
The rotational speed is value=9400 unit=rpm
